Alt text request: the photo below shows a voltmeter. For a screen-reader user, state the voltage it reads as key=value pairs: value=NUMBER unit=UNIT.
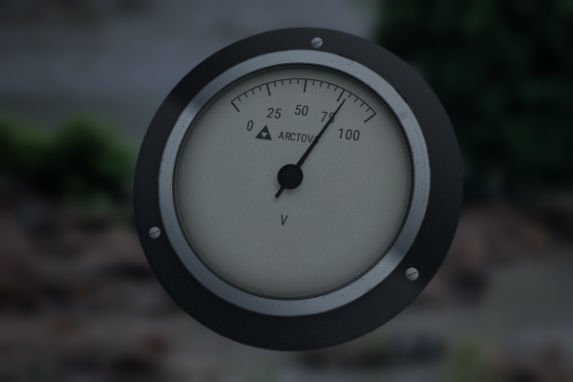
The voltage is value=80 unit=V
